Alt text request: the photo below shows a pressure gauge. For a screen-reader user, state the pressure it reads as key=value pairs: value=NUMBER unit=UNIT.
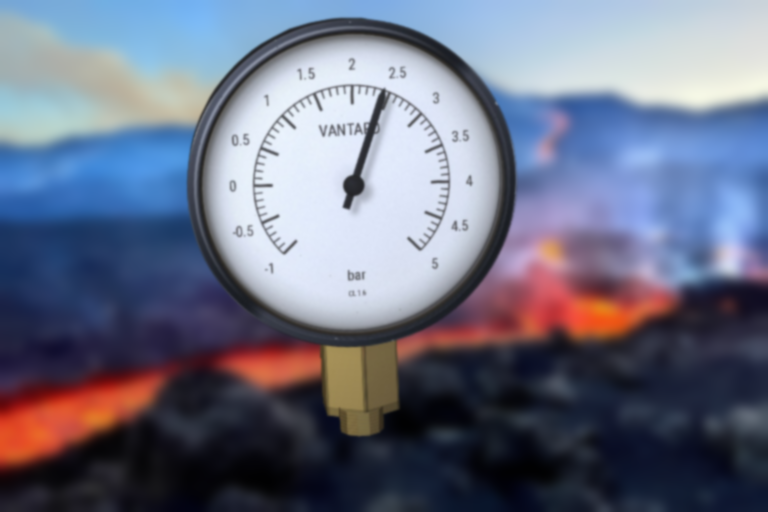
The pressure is value=2.4 unit=bar
